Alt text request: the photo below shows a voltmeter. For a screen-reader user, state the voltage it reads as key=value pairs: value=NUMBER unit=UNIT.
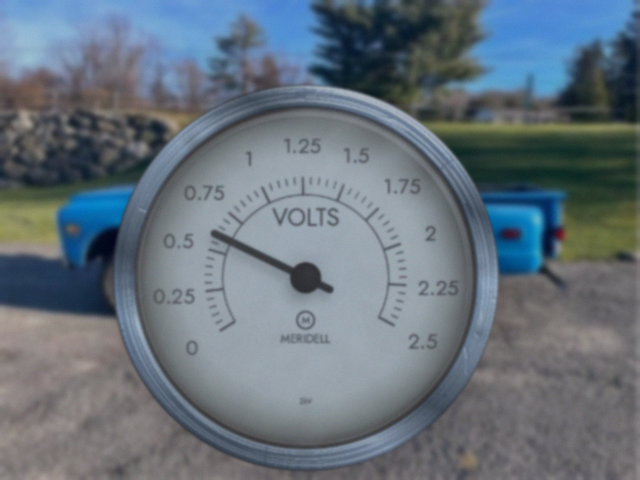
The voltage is value=0.6 unit=V
